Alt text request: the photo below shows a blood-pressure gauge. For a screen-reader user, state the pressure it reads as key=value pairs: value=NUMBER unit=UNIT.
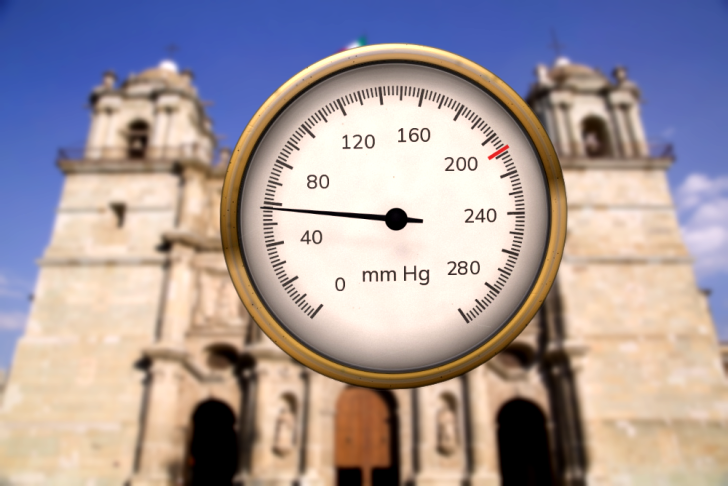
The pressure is value=58 unit=mmHg
